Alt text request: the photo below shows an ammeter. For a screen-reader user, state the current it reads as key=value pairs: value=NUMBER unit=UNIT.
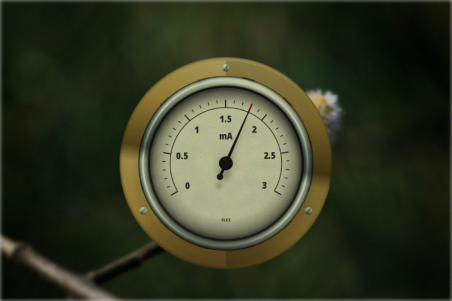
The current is value=1.8 unit=mA
